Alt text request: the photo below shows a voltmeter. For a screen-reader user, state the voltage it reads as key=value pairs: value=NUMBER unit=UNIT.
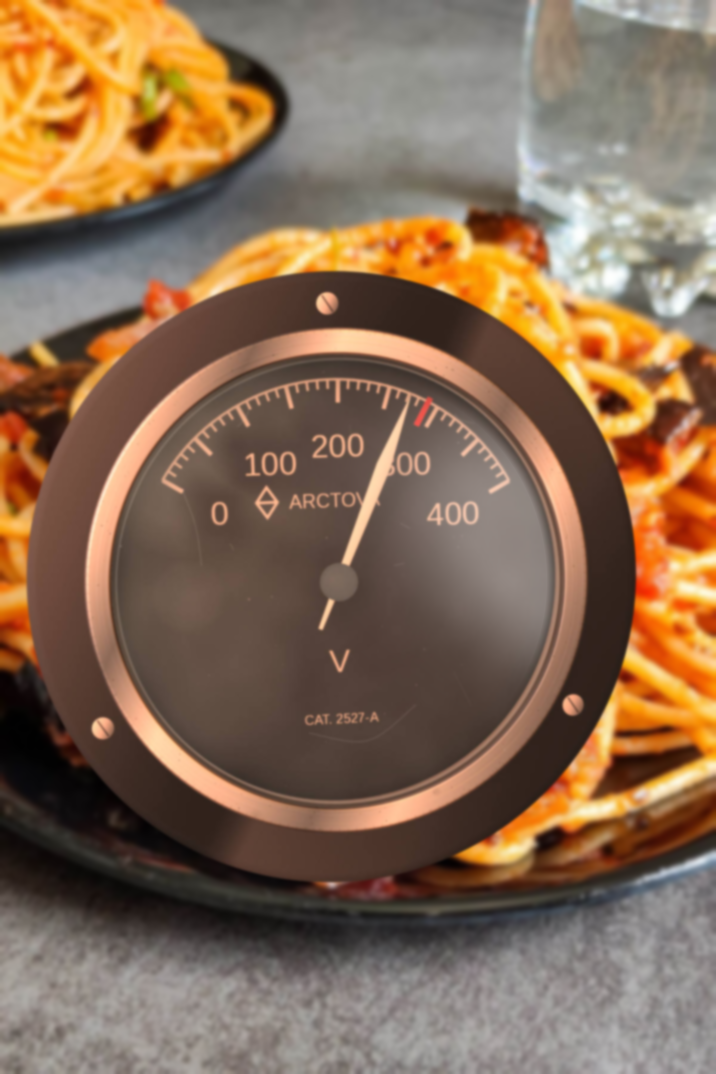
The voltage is value=270 unit=V
